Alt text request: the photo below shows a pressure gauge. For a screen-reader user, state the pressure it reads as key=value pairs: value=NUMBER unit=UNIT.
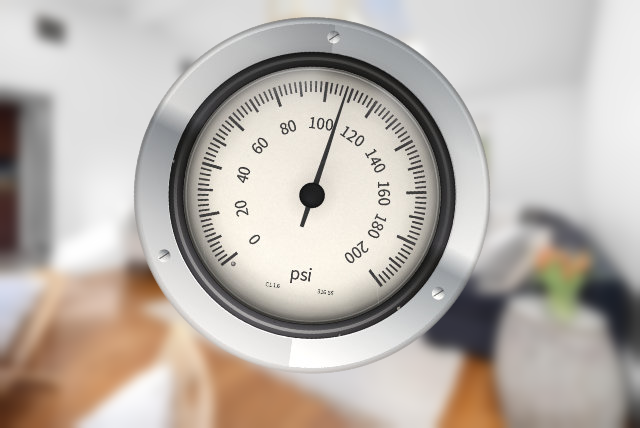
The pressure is value=108 unit=psi
